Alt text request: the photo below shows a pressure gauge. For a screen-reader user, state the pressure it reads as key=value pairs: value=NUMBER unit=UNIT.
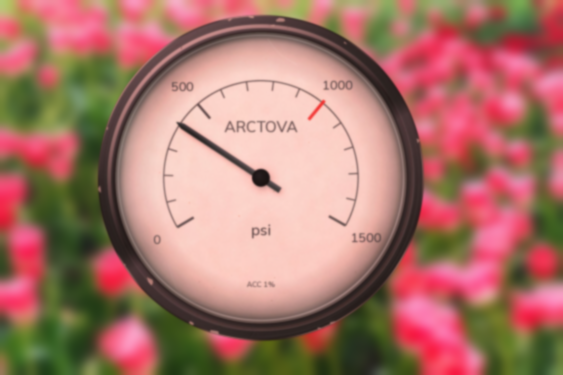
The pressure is value=400 unit=psi
